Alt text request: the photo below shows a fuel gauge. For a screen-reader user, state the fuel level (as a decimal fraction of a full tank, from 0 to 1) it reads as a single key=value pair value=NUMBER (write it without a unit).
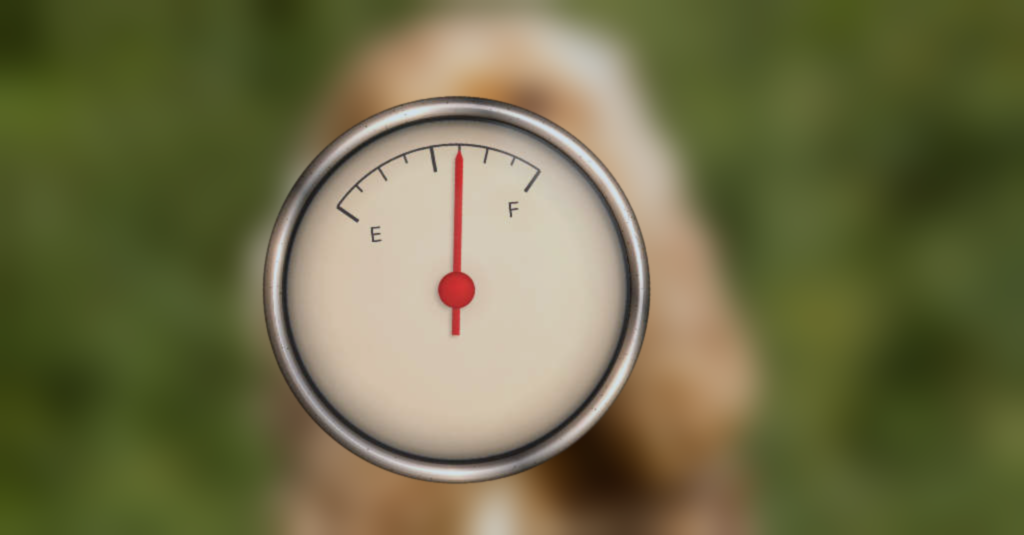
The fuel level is value=0.625
